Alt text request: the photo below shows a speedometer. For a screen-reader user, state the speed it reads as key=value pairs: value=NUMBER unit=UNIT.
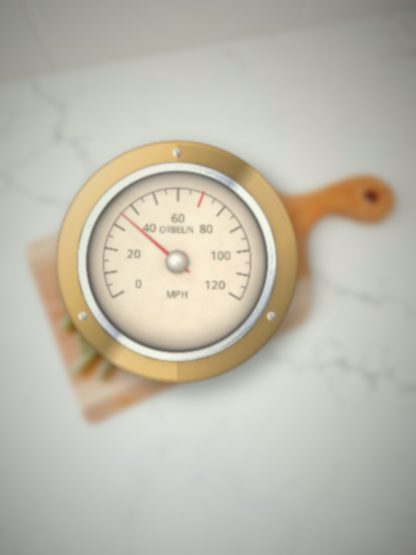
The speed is value=35 unit=mph
